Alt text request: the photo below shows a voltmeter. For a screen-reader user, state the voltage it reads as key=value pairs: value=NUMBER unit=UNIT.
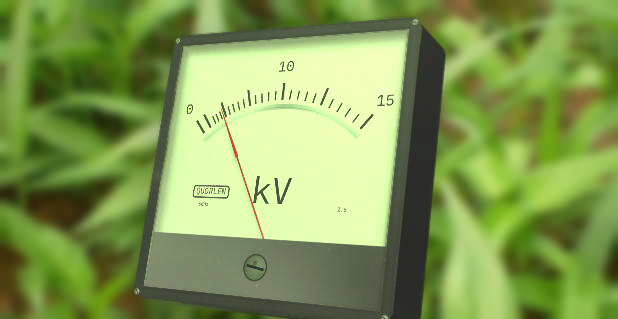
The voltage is value=5 unit=kV
